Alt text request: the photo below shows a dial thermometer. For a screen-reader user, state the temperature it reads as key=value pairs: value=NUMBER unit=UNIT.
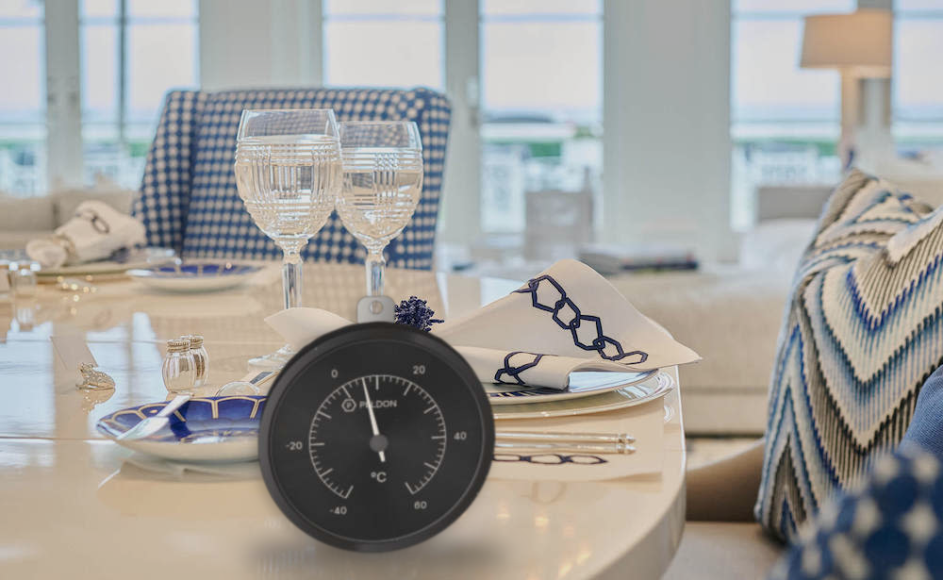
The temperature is value=6 unit=°C
